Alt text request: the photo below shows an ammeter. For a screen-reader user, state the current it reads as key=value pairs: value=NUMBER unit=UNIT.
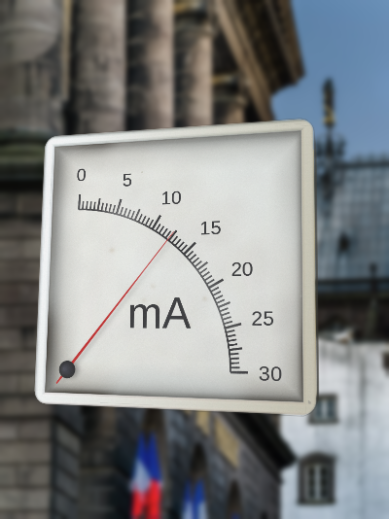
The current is value=12.5 unit=mA
